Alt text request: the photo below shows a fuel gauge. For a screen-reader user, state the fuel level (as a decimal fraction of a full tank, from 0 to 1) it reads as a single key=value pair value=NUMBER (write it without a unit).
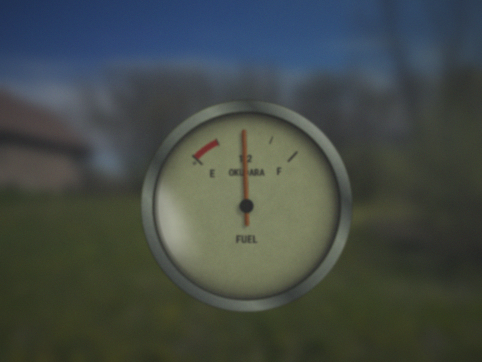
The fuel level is value=0.5
